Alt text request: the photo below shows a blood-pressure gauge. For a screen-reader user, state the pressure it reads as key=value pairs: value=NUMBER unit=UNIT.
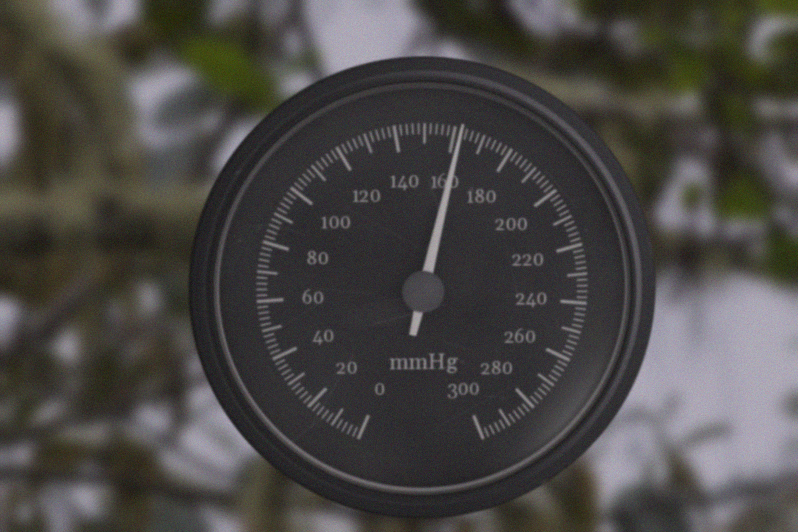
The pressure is value=162 unit=mmHg
